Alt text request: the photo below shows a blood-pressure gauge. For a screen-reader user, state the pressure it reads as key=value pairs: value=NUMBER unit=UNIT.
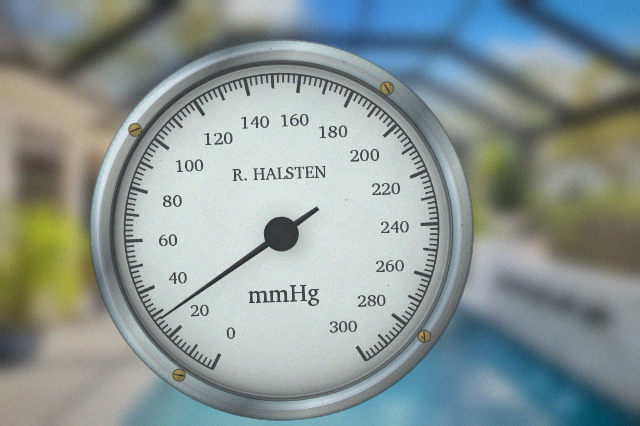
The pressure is value=28 unit=mmHg
